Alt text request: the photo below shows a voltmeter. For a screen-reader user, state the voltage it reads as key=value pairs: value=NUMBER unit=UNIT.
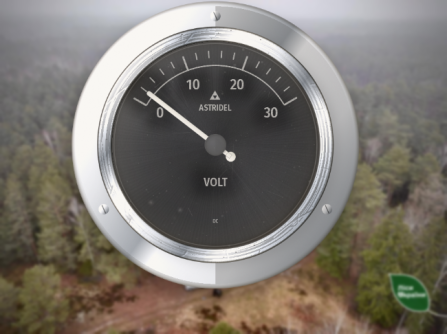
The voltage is value=2 unit=V
